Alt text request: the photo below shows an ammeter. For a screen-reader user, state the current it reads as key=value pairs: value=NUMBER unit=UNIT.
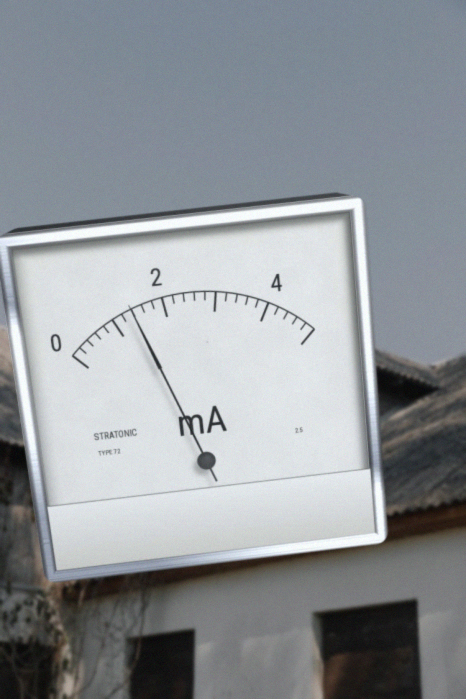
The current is value=1.4 unit=mA
